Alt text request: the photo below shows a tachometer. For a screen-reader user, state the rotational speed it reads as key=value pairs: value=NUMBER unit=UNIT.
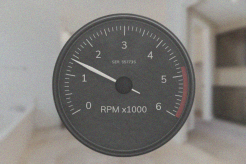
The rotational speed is value=1400 unit=rpm
